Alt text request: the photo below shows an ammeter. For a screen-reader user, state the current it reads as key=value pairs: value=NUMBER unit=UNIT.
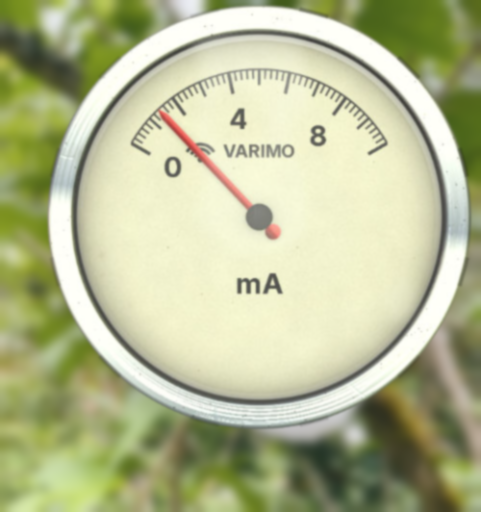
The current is value=1.4 unit=mA
